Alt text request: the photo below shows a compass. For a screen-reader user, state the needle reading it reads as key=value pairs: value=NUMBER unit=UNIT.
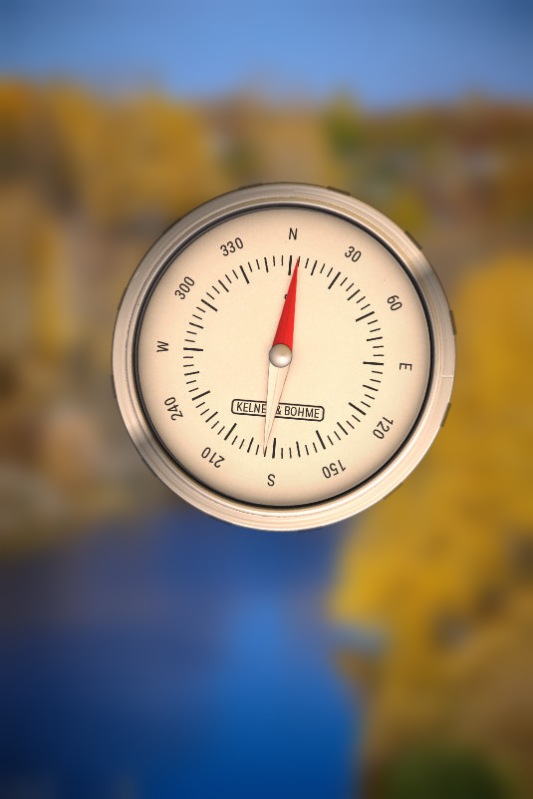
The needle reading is value=5 unit=°
